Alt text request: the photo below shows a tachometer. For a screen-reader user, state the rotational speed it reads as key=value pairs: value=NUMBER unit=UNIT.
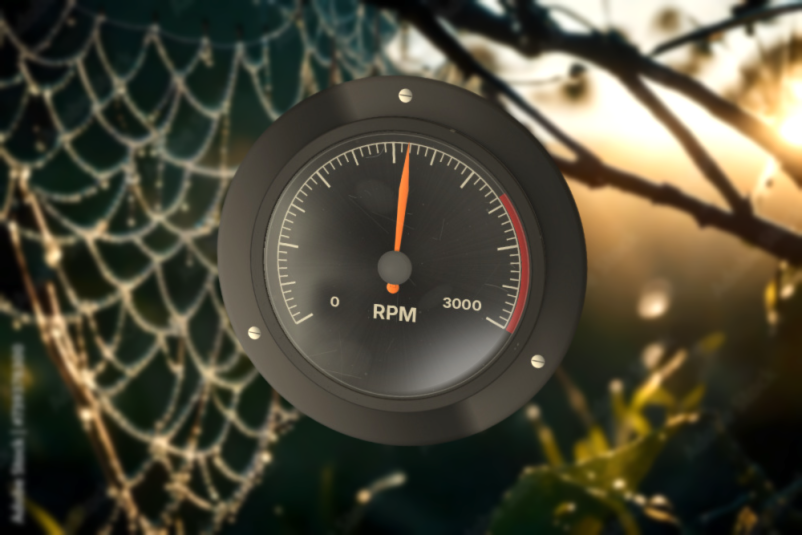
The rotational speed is value=1600 unit=rpm
